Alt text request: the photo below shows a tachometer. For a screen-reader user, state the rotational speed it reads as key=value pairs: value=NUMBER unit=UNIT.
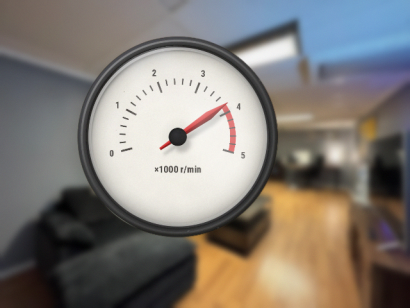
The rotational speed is value=3800 unit=rpm
